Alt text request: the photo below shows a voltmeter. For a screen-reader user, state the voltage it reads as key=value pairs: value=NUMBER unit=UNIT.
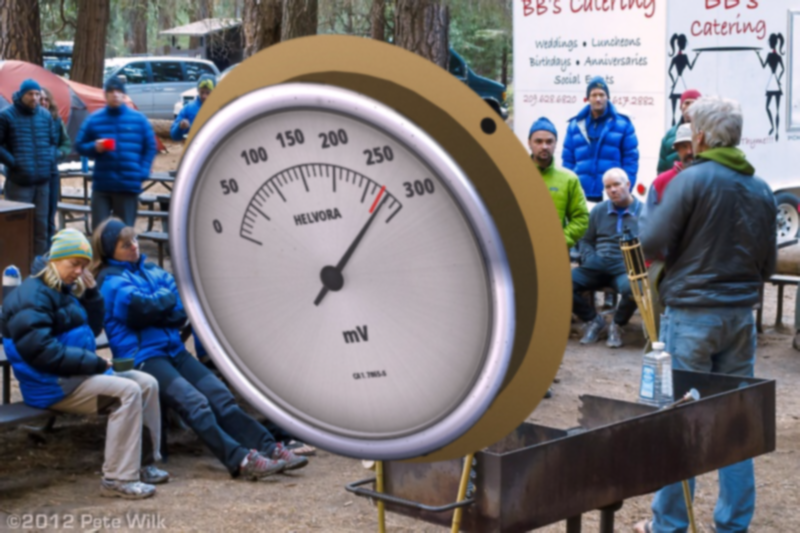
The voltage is value=280 unit=mV
